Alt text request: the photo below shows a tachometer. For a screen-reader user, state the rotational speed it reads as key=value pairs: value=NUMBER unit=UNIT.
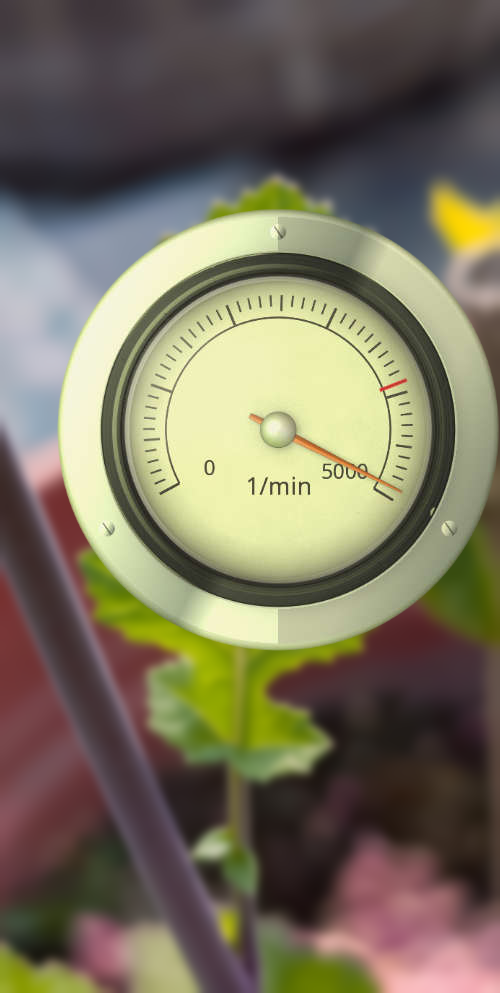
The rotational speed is value=4900 unit=rpm
